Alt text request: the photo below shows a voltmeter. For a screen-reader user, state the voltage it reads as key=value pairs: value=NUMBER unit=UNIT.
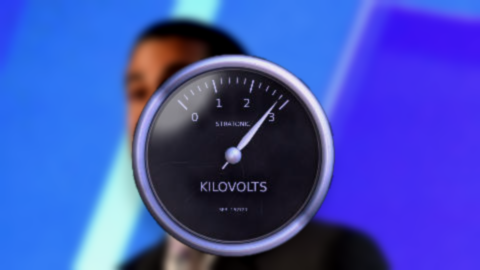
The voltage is value=2.8 unit=kV
